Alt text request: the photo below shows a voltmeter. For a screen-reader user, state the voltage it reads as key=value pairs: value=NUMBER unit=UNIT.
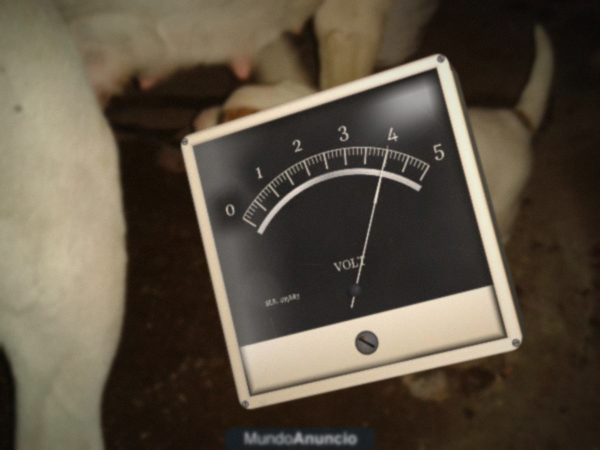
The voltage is value=4 unit=V
